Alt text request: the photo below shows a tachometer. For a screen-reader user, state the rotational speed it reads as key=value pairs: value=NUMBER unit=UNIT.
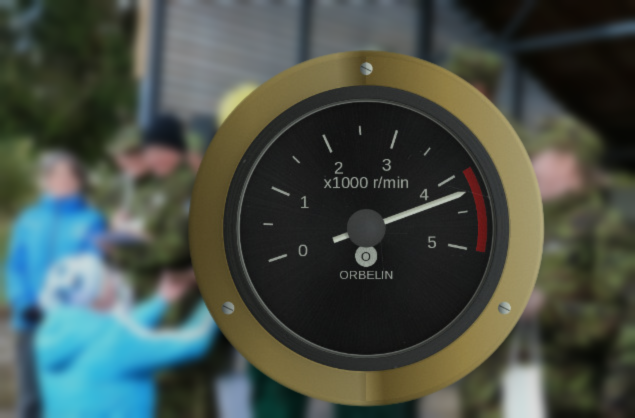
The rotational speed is value=4250 unit=rpm
